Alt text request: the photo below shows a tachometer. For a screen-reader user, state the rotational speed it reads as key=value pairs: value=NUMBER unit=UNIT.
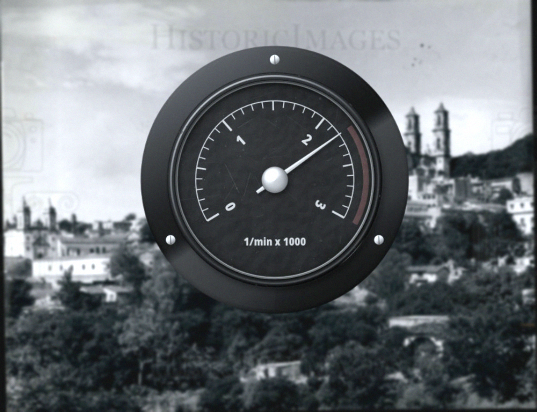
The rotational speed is value=2200 unit=rpm
